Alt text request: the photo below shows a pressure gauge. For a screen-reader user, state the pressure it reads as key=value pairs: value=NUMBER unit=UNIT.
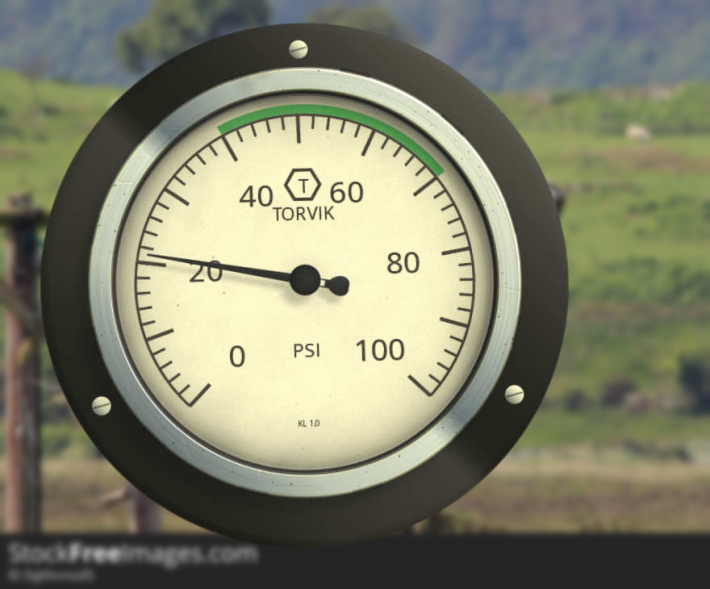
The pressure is value=21 unit=psi
